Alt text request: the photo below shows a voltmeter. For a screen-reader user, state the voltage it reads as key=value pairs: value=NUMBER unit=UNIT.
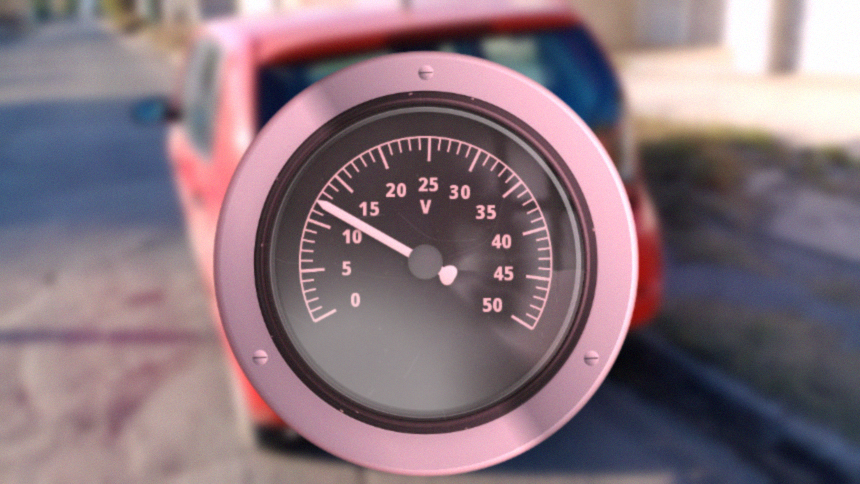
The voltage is value=12 unit=V
